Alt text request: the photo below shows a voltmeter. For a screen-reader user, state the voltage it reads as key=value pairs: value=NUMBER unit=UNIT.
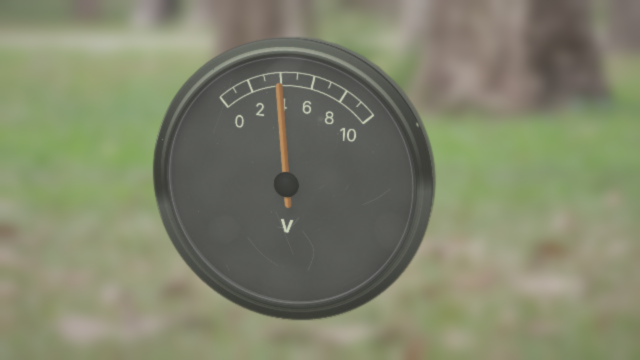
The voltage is value=4 unit=V
